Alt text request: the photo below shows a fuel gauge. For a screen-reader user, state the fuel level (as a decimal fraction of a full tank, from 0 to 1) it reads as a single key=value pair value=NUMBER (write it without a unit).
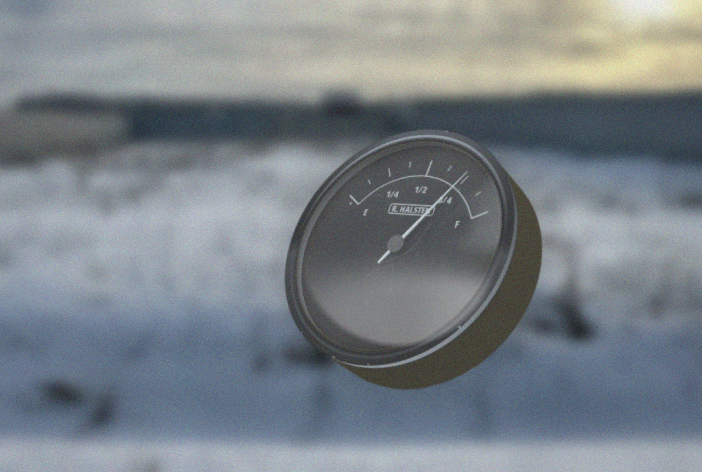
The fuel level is value=0.75
